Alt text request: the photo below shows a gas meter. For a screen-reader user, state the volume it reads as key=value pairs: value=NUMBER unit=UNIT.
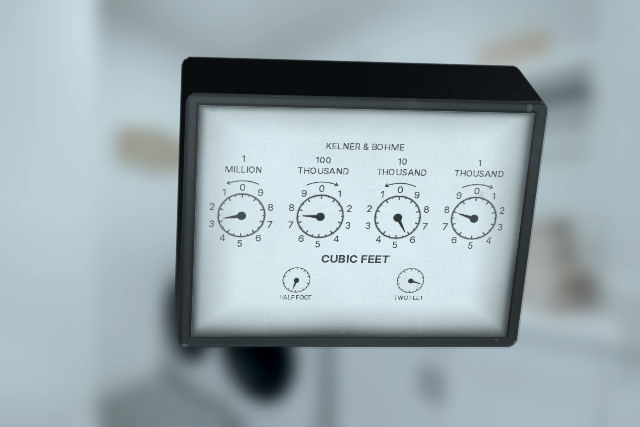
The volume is value=275800 unit=ft³
